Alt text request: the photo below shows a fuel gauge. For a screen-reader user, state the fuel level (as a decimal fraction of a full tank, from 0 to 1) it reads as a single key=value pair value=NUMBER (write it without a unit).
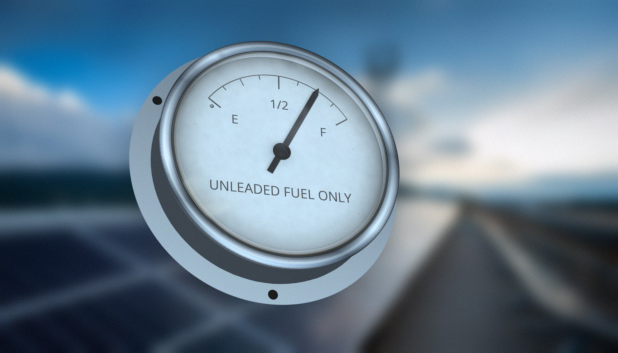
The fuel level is value=0.75
